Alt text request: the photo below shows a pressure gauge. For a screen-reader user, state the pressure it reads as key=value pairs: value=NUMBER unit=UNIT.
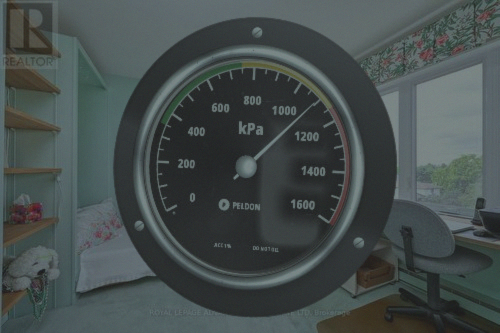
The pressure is value=1100 unit=kPa
